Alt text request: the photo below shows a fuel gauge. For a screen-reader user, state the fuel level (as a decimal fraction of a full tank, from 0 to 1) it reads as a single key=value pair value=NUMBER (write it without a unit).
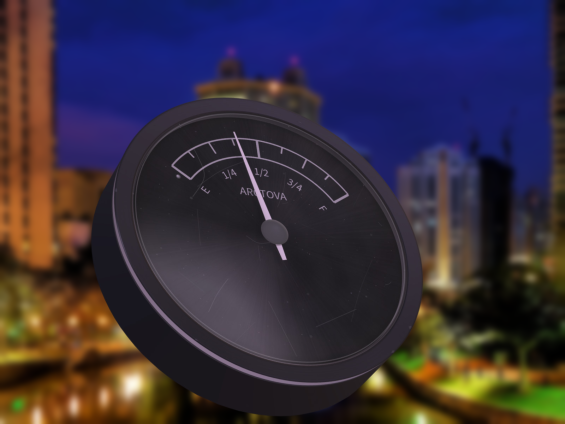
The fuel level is value=0.375
